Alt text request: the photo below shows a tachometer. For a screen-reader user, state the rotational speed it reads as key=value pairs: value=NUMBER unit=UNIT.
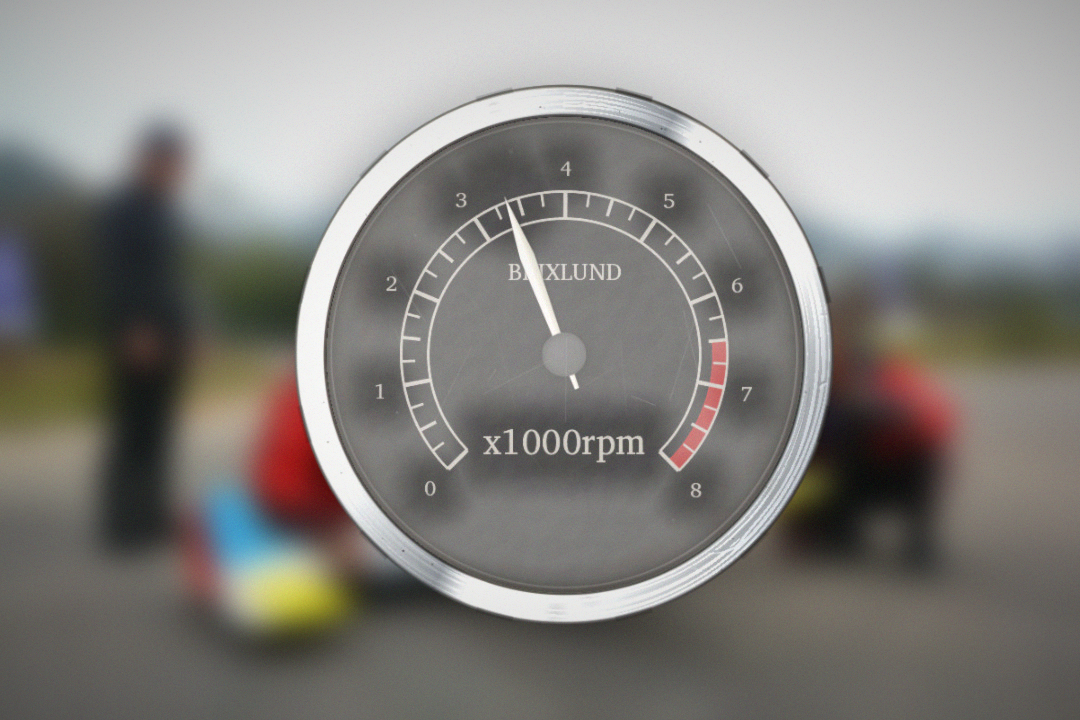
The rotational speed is value=3375 unit=rpm
